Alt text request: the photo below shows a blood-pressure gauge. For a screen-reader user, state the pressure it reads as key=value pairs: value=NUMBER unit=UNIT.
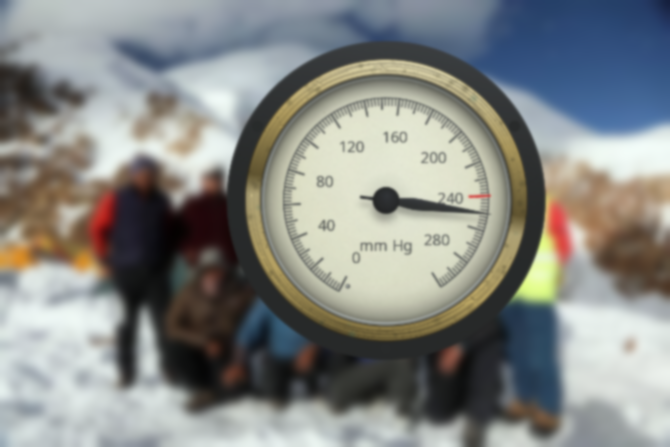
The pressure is value=250 unit=mmHg
